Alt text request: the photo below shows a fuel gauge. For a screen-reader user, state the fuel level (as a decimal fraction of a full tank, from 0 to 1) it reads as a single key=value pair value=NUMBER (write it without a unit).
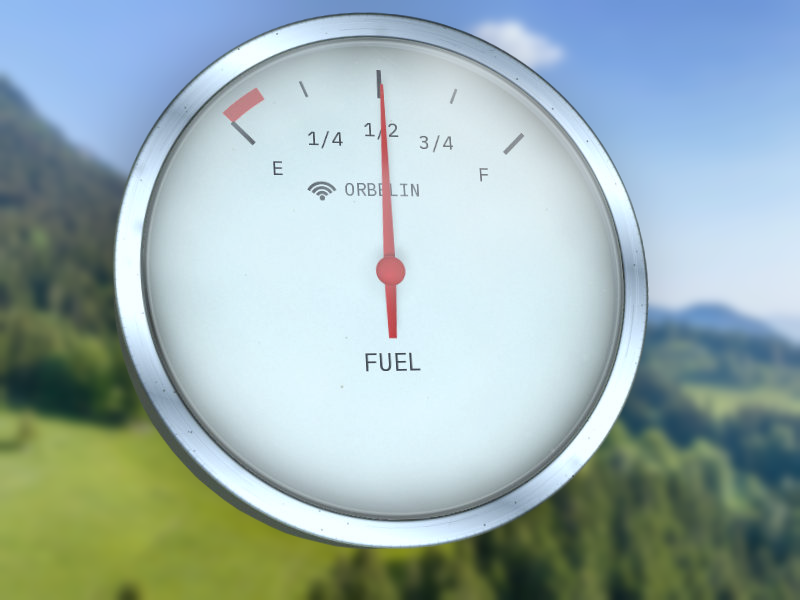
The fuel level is value=0.5
